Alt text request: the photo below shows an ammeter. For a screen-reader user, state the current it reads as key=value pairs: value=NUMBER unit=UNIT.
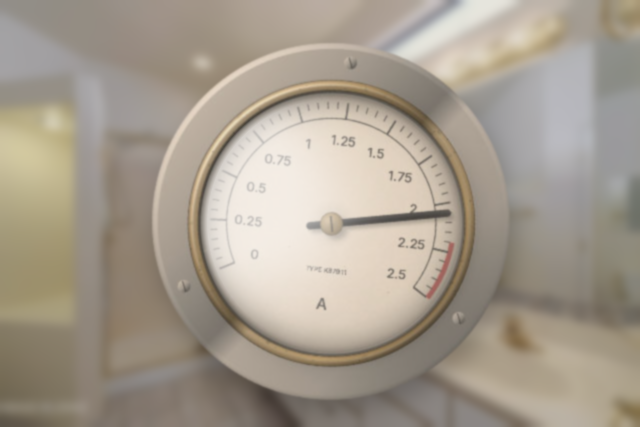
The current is value=2.05 unit=A
